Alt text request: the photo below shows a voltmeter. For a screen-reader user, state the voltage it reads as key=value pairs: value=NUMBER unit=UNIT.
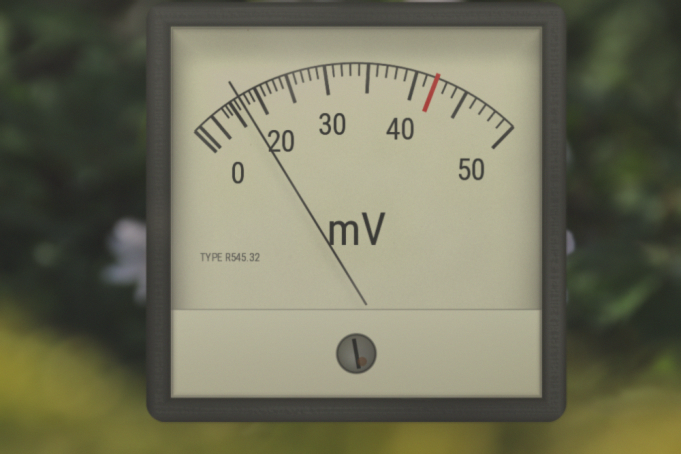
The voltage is value=17 unit=mV
